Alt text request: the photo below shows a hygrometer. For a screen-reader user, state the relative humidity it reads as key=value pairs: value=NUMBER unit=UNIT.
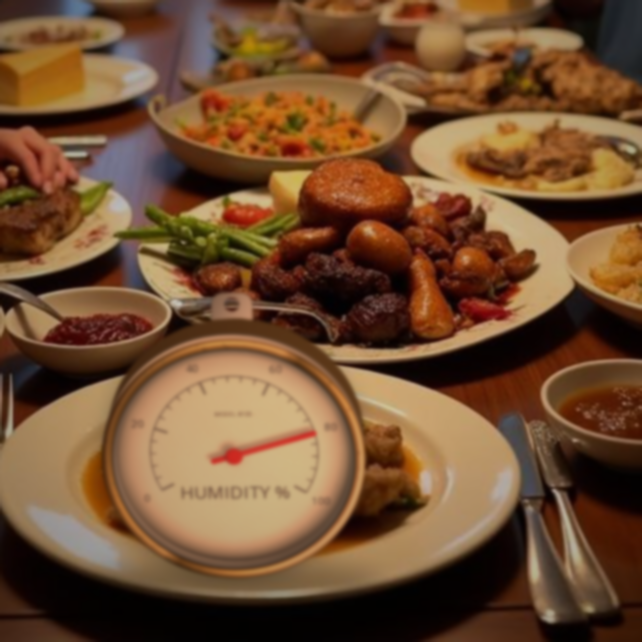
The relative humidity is value=80 unit=%
